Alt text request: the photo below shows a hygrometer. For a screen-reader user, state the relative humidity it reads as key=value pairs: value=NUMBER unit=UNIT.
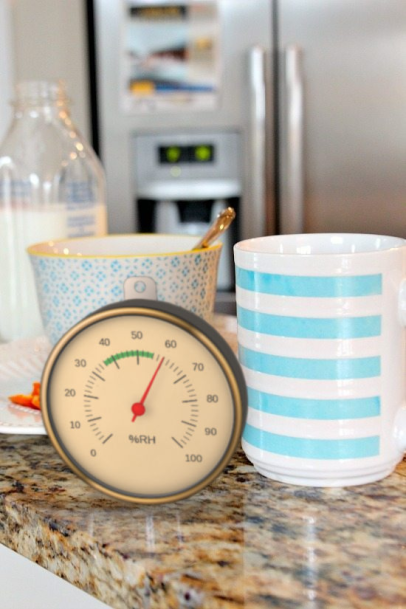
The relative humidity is value=60 unit=%
